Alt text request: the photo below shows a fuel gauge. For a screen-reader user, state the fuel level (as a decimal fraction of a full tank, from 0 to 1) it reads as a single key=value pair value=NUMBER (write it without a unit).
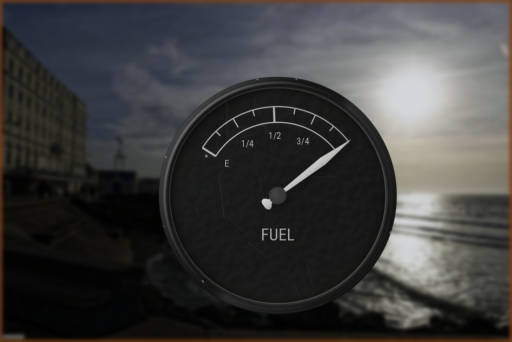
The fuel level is value=1
